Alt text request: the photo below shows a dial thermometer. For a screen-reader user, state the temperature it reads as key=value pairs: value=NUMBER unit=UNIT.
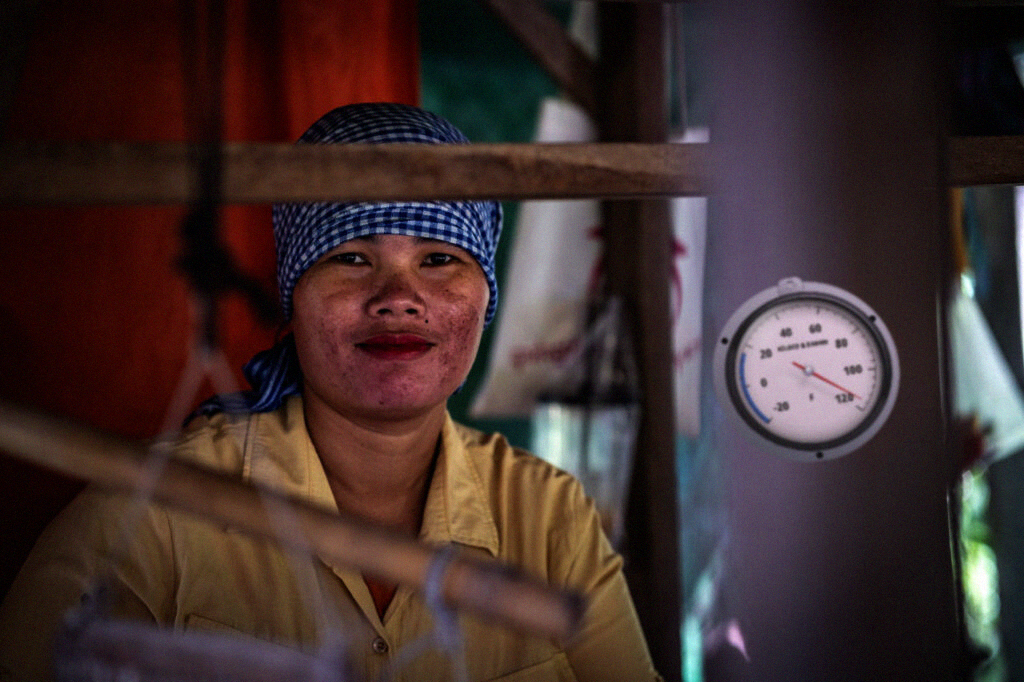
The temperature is value=116 unit=°F
